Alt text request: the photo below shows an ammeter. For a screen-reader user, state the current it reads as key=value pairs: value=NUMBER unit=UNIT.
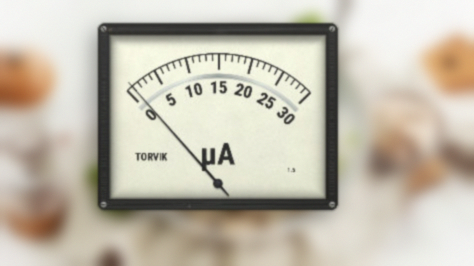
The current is value=1 unit=µA
